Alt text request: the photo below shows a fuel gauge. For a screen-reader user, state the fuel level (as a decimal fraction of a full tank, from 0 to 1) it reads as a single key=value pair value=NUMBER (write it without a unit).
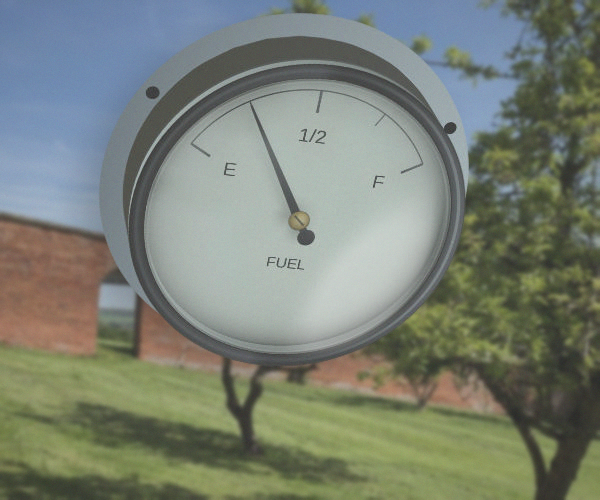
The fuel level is value=0.25
